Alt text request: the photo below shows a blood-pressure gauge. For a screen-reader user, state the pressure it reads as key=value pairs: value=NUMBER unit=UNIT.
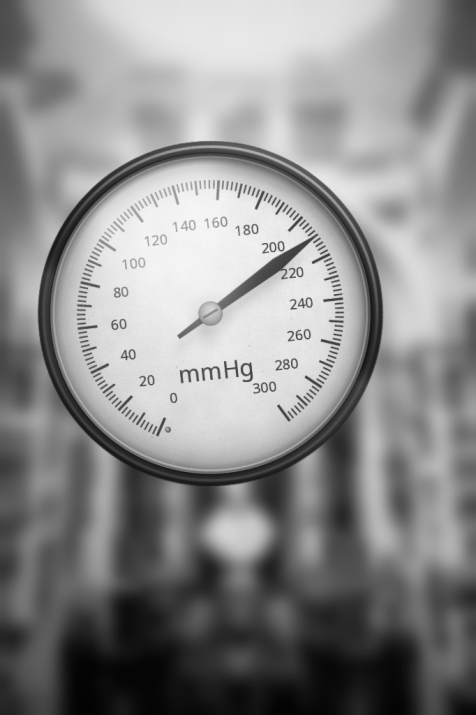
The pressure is value=210 unit=mmHg
